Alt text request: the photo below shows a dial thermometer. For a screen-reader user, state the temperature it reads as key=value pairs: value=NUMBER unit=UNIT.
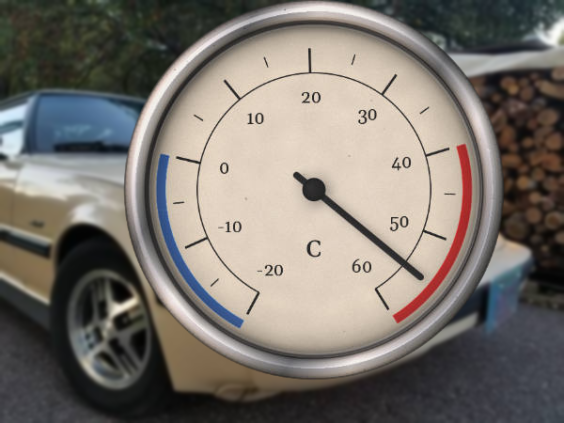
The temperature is value=55 unit=°C
